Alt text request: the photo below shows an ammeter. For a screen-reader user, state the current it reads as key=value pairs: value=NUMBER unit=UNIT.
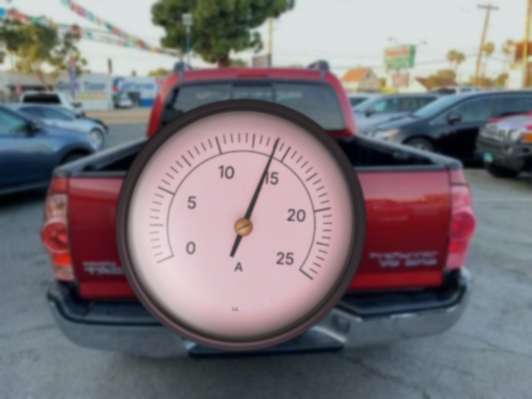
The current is value=14 unit=A
